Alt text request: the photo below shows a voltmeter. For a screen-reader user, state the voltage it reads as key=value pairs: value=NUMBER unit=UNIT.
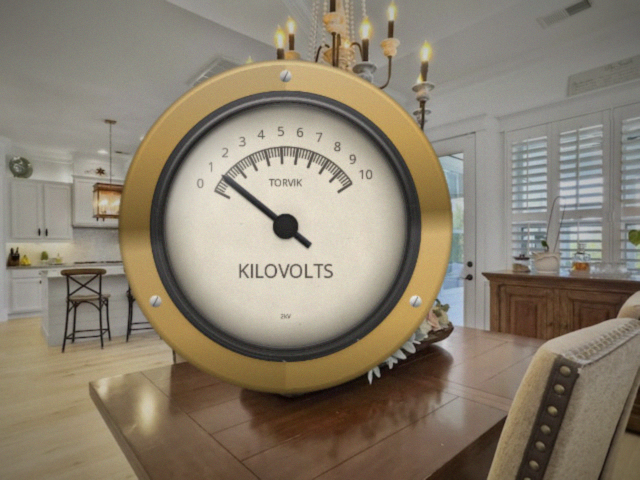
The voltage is value=1 unit=kV
